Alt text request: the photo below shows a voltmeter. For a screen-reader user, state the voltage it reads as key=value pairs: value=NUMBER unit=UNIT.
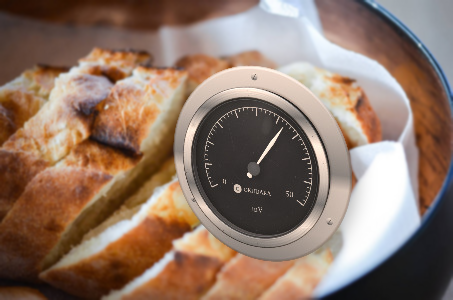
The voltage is value=32 unit=mV
